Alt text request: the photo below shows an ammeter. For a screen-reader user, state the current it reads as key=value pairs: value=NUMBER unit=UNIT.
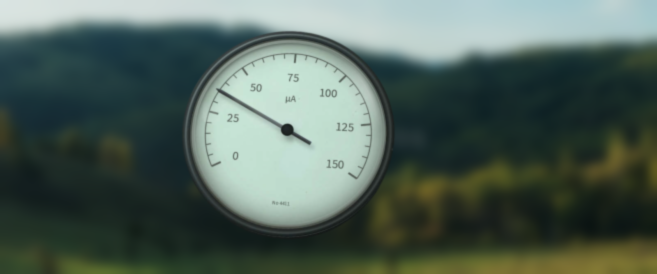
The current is value=35 unit=µA
